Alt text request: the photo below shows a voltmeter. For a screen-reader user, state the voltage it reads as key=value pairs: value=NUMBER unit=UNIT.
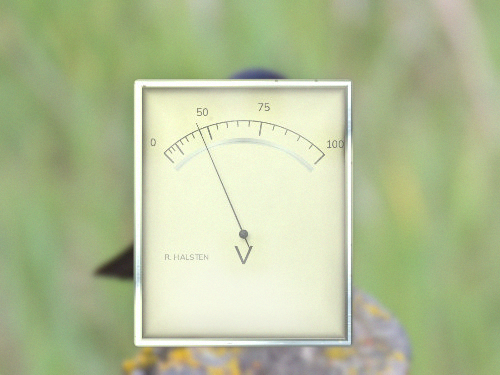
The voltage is value=45 unit=V
